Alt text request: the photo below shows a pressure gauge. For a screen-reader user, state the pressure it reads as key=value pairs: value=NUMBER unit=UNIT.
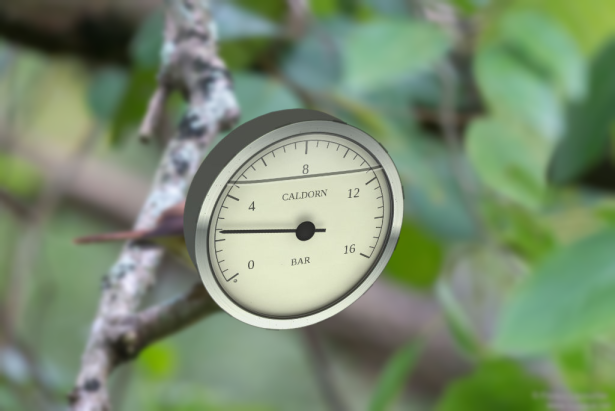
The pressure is value=2.5 unit=bar
